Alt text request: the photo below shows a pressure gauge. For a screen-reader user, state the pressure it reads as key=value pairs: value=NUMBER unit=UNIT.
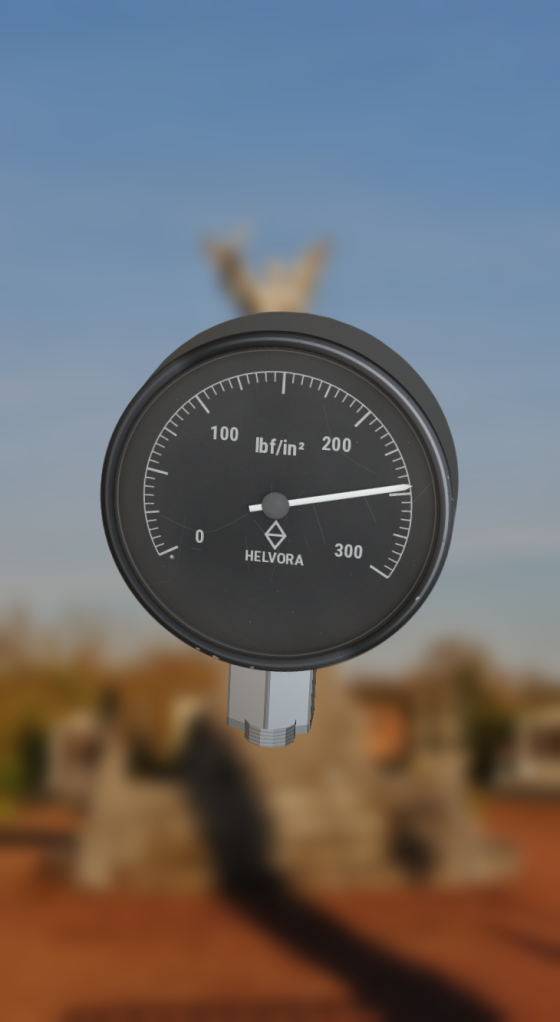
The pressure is value=245 unit=psi
